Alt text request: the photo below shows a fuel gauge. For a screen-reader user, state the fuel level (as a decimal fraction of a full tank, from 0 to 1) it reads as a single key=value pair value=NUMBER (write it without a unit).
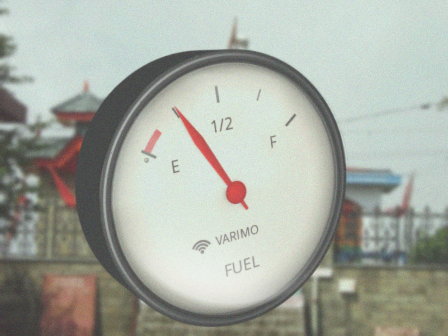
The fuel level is value=0.25
